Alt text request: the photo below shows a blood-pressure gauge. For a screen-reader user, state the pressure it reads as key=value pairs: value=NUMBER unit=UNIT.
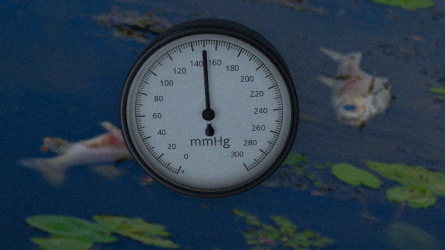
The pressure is value=150 unit=mmHg
